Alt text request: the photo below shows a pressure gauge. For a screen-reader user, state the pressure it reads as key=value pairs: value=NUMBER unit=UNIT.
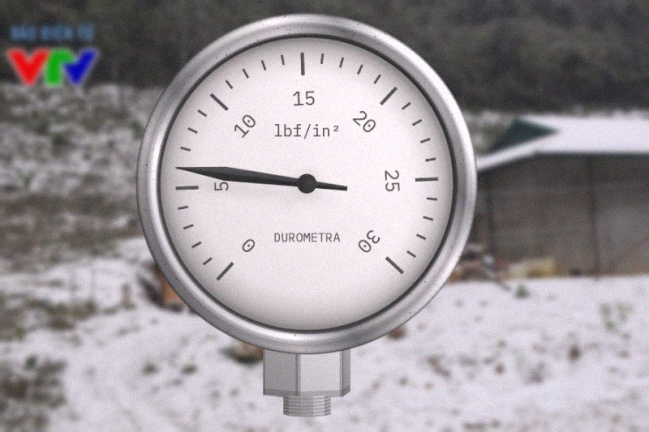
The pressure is value=6 unit=psi
